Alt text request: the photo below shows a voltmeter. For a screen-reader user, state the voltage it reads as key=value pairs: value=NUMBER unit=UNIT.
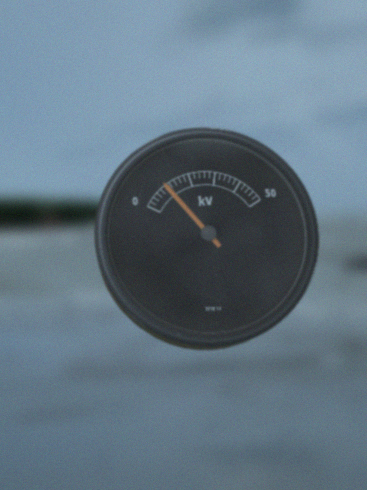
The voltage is value=10 unit=kV
